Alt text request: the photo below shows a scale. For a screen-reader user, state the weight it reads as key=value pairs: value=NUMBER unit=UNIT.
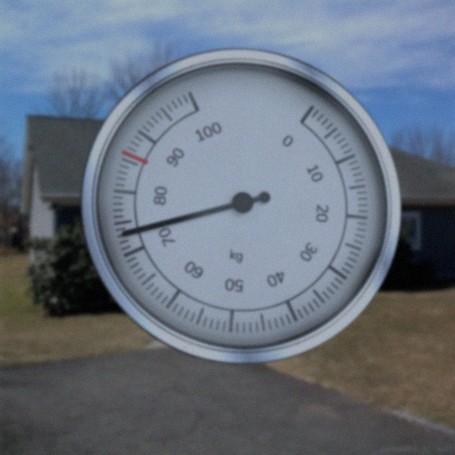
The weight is value=73 unit=kg
